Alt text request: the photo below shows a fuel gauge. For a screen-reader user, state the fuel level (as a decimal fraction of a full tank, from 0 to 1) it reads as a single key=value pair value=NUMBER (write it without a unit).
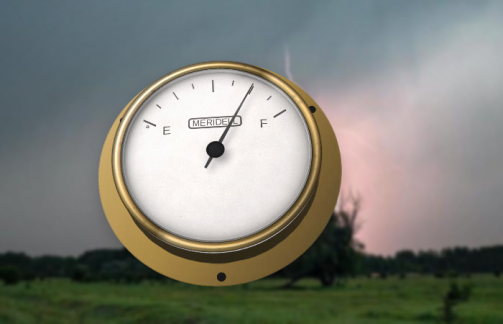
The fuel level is value=0.75
